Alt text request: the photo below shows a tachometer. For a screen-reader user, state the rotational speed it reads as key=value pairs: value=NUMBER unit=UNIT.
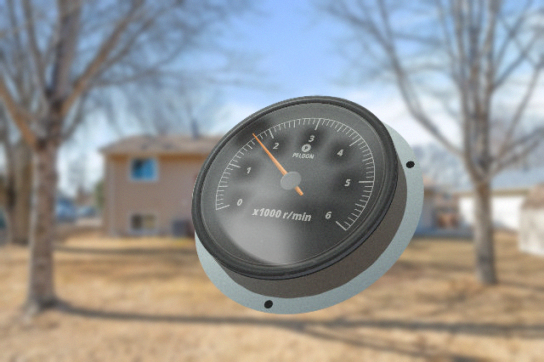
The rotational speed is value=1700 unit=rpm
